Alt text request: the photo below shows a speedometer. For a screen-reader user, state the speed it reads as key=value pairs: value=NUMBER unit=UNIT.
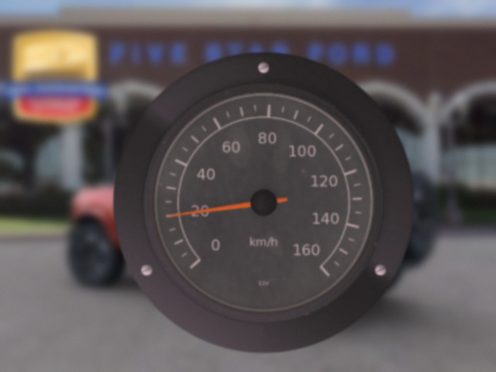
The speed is value=20 unit=km/h
